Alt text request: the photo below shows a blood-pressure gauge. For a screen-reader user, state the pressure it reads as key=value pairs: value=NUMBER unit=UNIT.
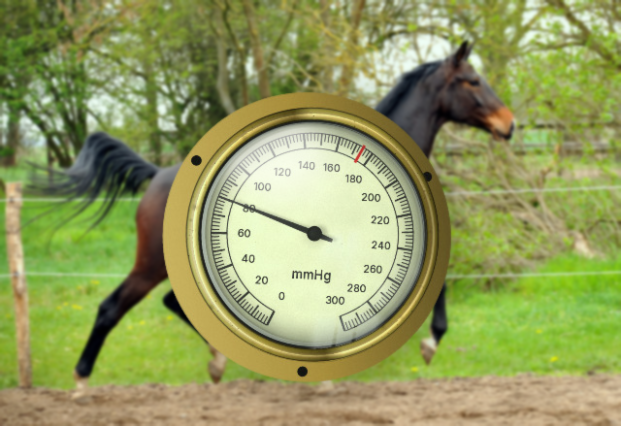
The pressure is value=80 unit=mmHg
